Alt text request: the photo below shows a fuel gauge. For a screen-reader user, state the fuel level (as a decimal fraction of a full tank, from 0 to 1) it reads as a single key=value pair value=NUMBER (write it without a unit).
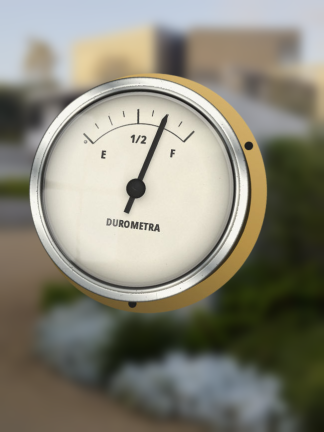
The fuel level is value=0.75
